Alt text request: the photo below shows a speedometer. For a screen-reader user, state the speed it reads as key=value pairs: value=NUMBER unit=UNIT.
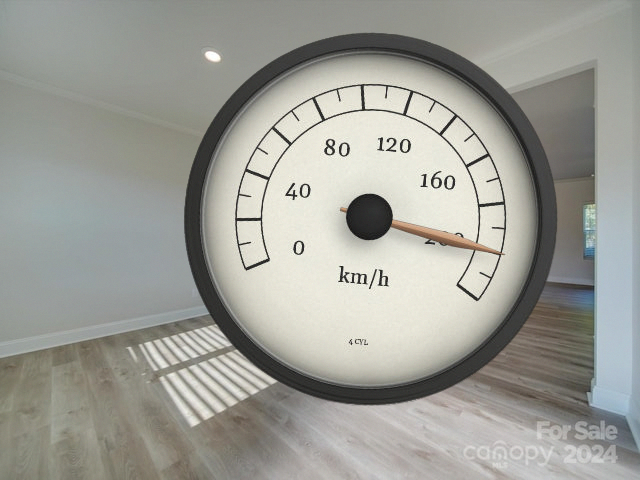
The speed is value=200 unit=km/h
